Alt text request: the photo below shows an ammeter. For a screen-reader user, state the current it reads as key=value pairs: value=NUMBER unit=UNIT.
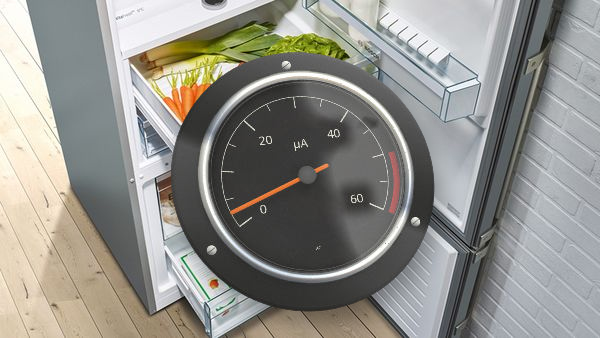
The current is value=2.5 unit=µA
